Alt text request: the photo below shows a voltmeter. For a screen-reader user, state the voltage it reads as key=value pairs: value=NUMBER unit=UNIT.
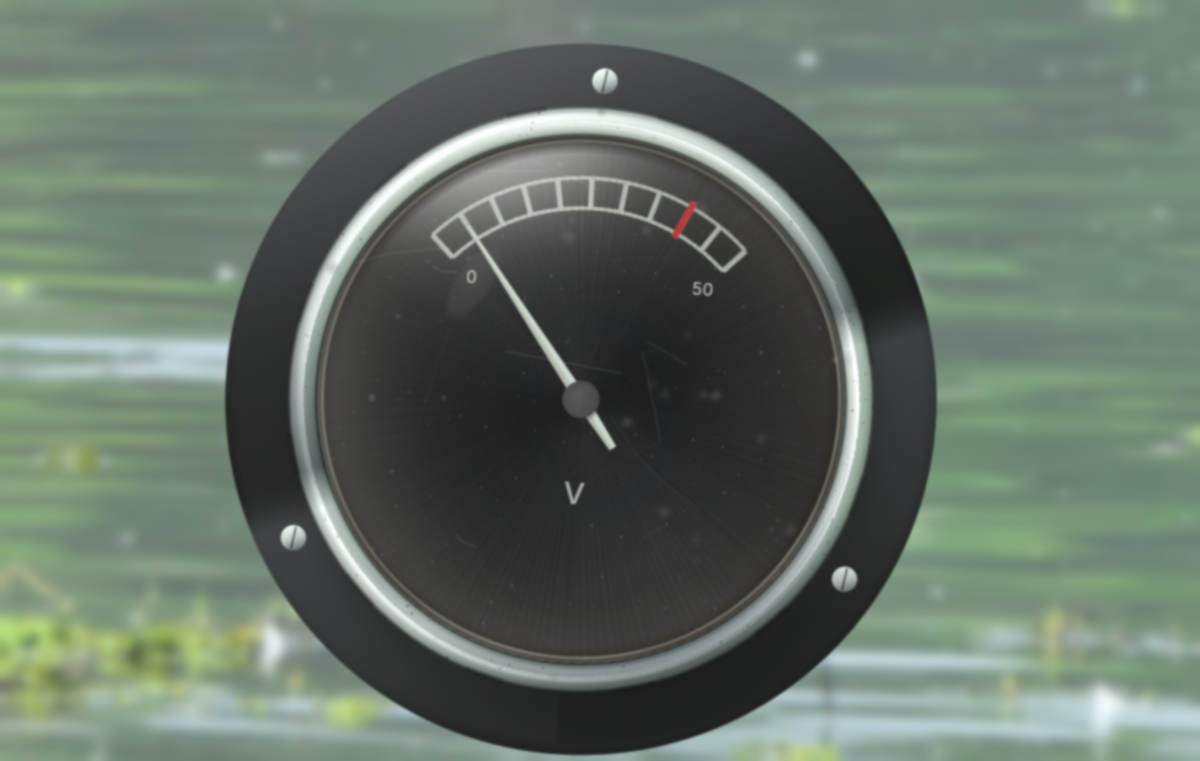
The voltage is value=5 unit=V
